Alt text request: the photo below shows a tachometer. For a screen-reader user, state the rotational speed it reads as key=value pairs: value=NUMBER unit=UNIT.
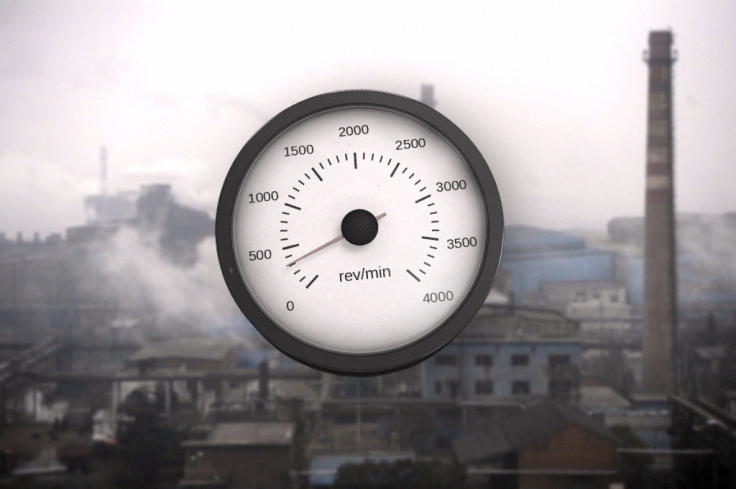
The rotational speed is value=300 unit=rpm
